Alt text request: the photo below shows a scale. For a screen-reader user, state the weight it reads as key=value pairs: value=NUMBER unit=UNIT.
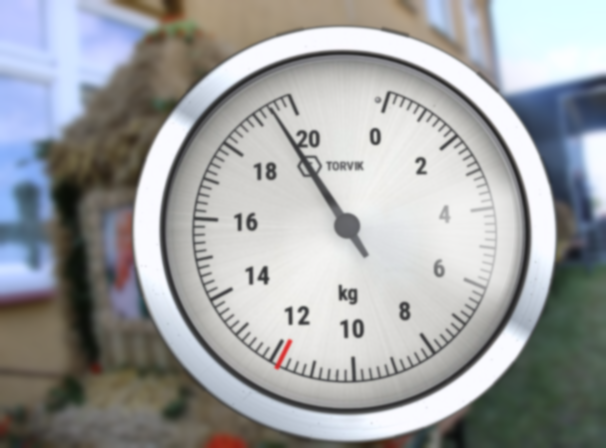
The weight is value=19.4 unit=kg
